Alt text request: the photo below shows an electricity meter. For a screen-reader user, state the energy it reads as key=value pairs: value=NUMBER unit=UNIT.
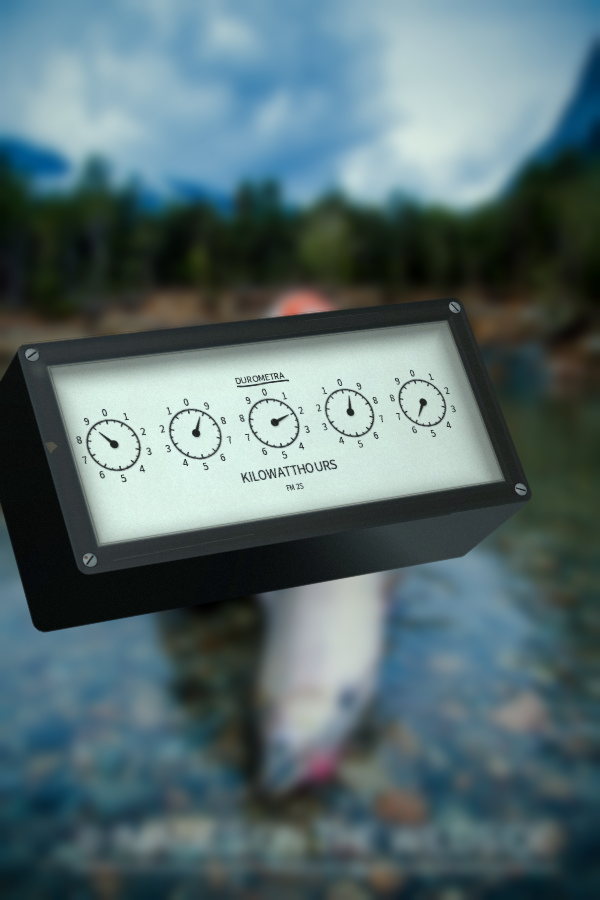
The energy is value=89196 unit=kWh
